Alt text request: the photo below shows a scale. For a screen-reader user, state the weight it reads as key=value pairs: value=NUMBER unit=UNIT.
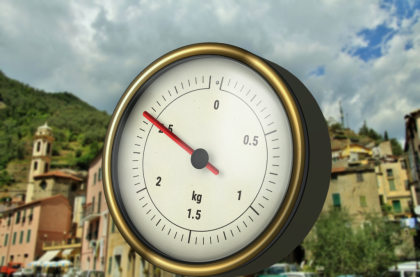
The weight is value=2.5 unit=kg
